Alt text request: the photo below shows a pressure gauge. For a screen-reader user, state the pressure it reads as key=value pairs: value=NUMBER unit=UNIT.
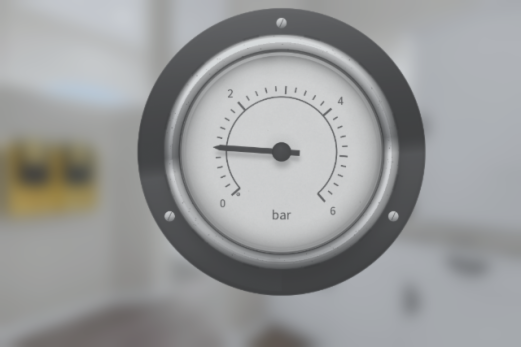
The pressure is value=1 unit=bar
